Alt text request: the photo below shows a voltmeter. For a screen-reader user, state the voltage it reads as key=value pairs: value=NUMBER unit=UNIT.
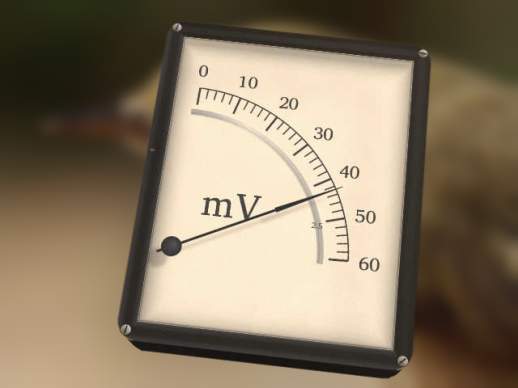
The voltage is value=43 unit=mV
